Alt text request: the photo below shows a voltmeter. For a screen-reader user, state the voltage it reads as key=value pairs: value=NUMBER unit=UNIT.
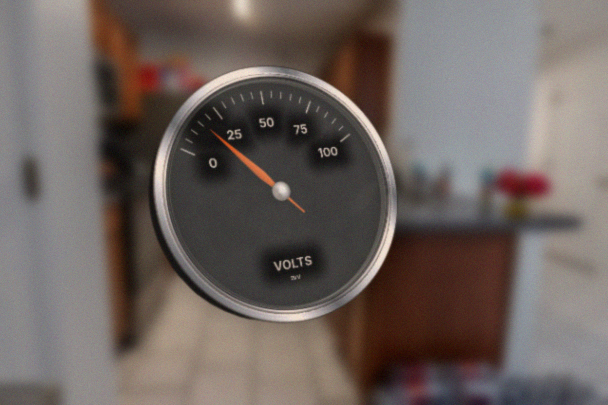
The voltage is value=15 unit=V
